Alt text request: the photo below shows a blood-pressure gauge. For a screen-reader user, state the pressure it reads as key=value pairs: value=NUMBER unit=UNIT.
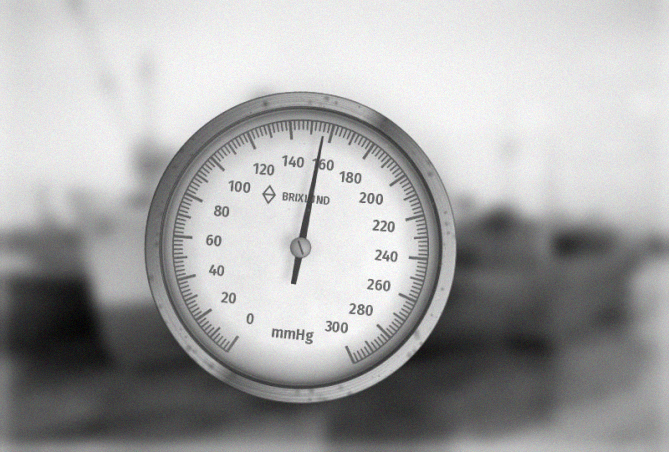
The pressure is value=156 unit=mmHg
